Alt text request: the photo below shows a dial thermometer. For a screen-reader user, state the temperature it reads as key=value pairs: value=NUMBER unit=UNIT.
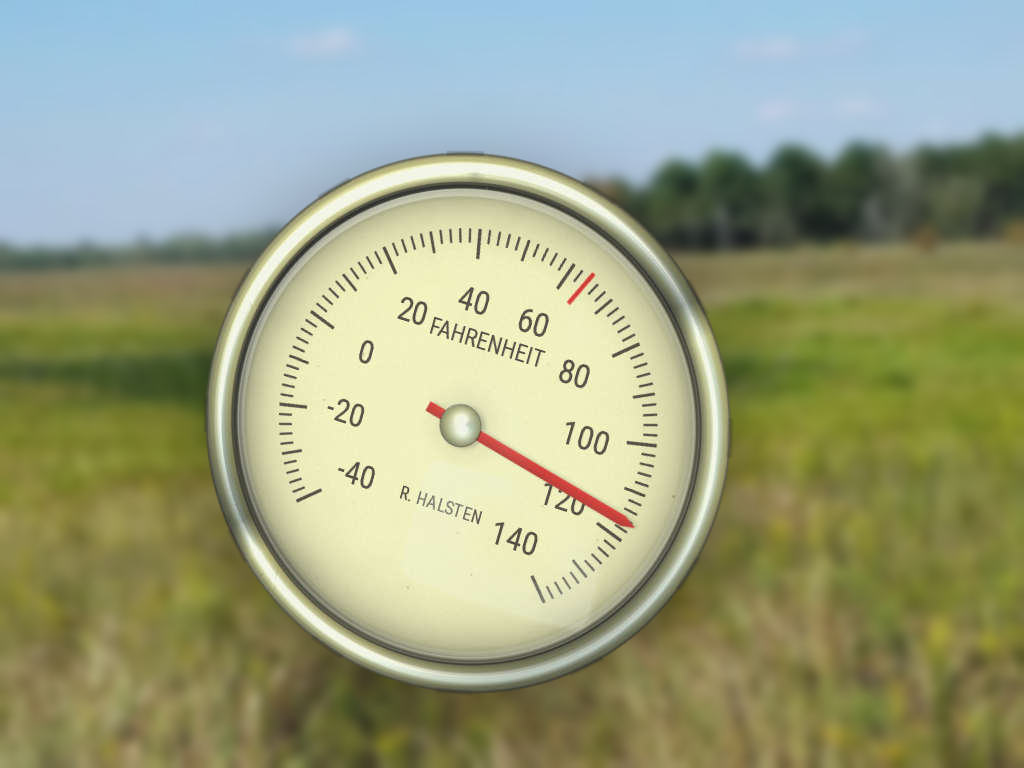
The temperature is value=116 unit=°F
